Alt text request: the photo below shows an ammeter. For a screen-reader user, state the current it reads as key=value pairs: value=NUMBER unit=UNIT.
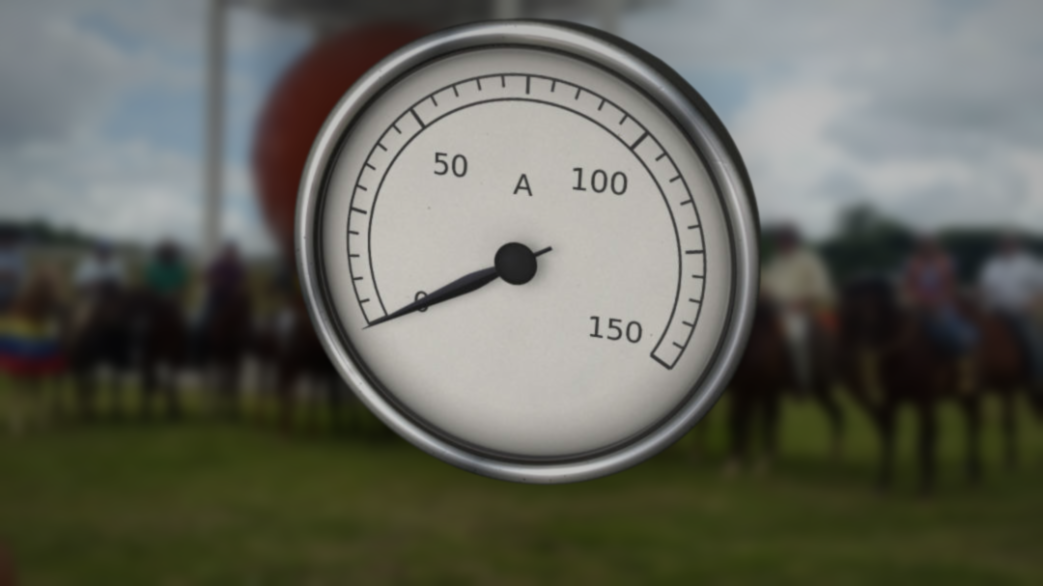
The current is value=0 unit=A
